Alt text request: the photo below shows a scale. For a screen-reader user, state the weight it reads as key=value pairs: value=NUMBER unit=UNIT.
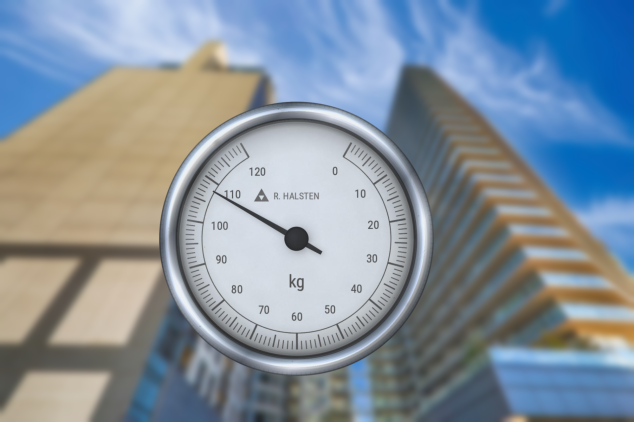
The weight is value=108 unit=kg
